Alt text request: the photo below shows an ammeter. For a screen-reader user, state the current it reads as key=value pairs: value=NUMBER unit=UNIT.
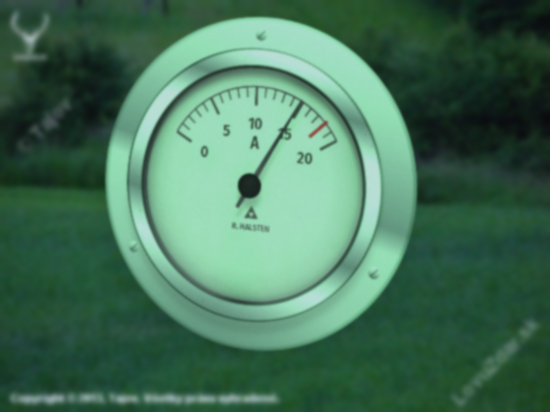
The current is value=15 unit=A
